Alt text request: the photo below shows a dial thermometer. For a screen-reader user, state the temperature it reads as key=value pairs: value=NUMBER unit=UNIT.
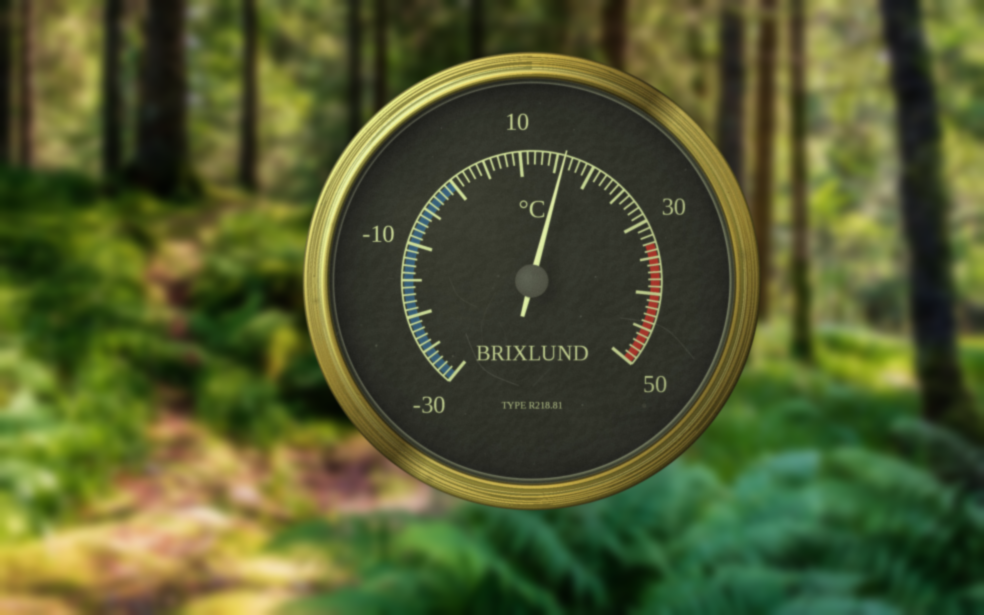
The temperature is value=16 unit=°C
